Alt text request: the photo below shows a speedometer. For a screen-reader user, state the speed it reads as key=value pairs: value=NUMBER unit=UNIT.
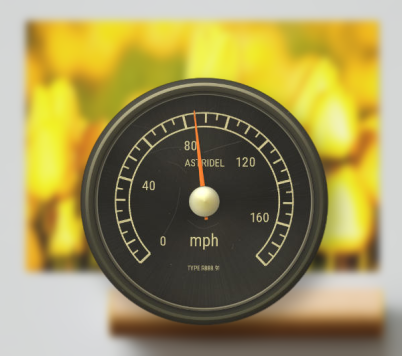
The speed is value=85 unit=mph
